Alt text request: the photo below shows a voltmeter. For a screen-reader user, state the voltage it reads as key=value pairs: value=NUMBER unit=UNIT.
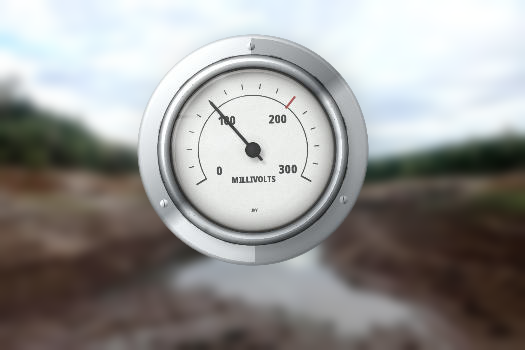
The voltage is value=100 unit=mV
